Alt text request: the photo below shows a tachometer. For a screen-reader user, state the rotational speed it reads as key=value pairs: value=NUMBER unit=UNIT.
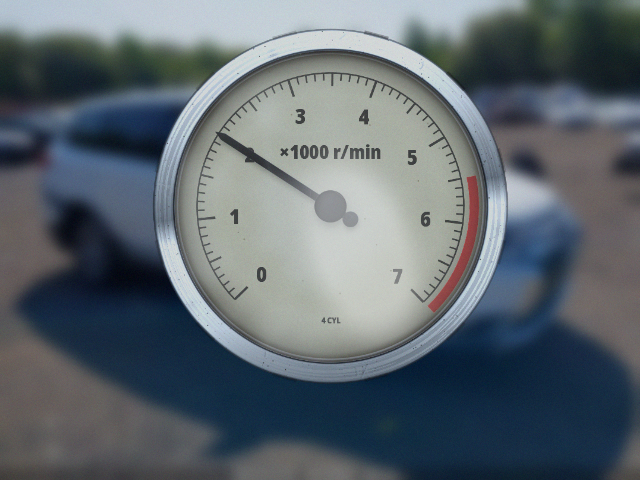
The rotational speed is value=2000 unit=rpm
